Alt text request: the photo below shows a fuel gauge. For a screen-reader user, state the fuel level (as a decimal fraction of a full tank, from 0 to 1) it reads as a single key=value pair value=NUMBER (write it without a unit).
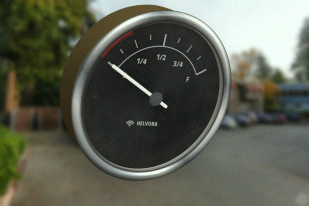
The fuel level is value=0
